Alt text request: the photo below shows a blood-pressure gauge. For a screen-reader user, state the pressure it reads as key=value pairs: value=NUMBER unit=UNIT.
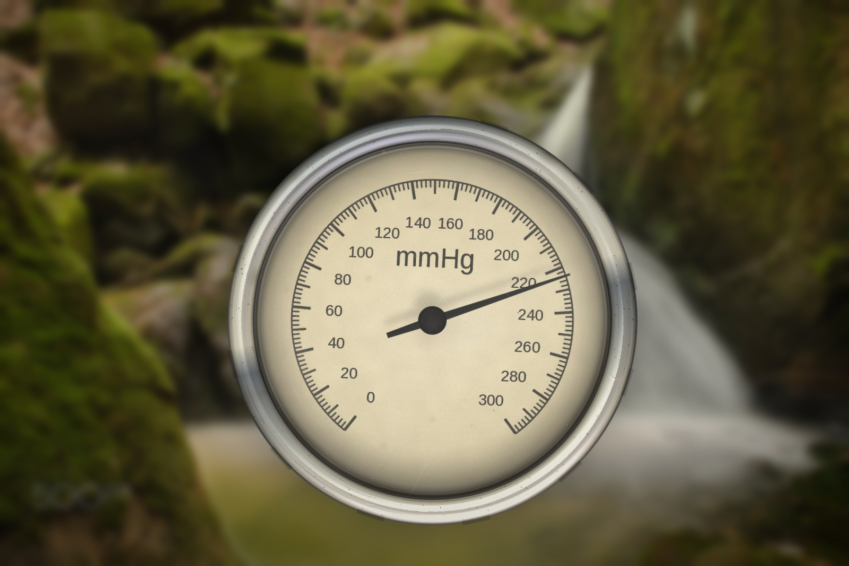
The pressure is value=224 unit=mmHg
